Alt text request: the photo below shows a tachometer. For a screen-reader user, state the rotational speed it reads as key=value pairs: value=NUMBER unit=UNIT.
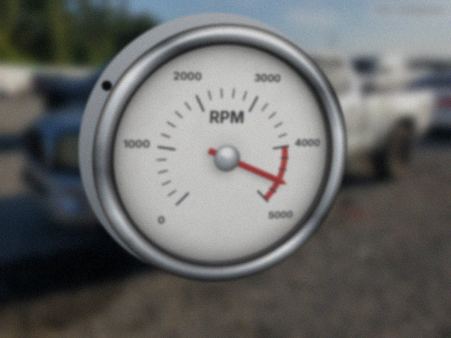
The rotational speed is value=4600 unit=rpm
